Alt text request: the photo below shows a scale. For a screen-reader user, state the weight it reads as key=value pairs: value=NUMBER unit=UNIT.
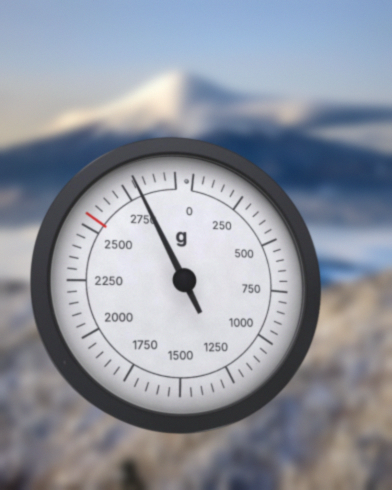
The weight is value=2800 unit=g
